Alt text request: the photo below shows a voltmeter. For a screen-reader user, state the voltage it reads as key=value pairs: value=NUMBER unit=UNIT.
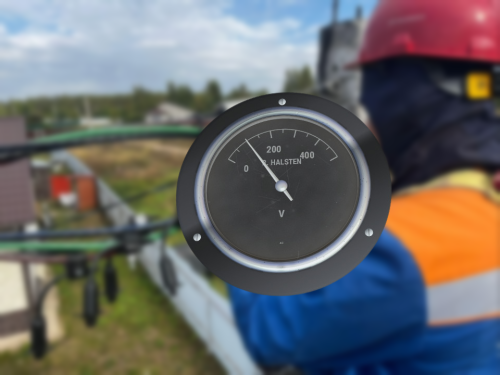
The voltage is value=100 unit=V
